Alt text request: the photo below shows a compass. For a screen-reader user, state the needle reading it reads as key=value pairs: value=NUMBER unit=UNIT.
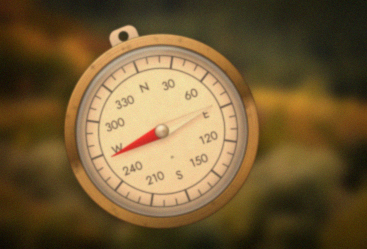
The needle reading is value=265 unit=°
